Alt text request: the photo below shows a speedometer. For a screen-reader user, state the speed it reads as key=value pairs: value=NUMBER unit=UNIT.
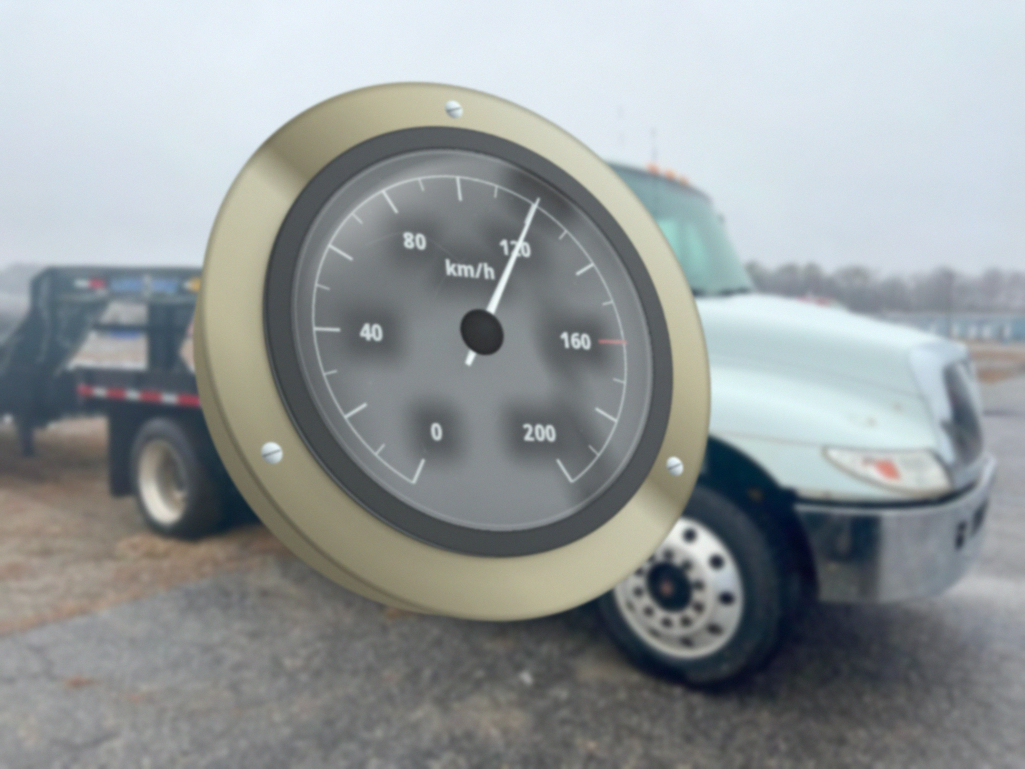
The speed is value=120 unit=km/h
